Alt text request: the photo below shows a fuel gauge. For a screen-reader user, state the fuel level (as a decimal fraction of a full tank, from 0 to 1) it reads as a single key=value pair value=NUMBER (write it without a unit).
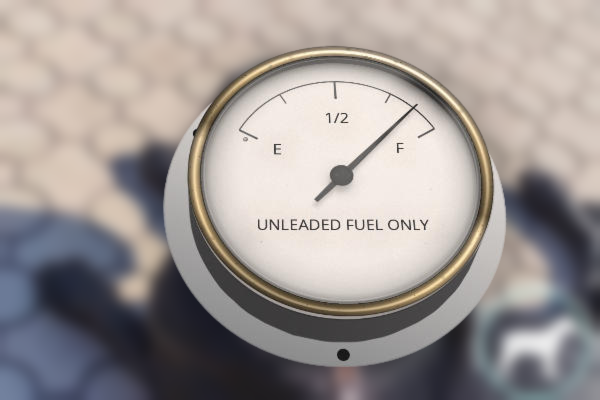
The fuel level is value=0.875
